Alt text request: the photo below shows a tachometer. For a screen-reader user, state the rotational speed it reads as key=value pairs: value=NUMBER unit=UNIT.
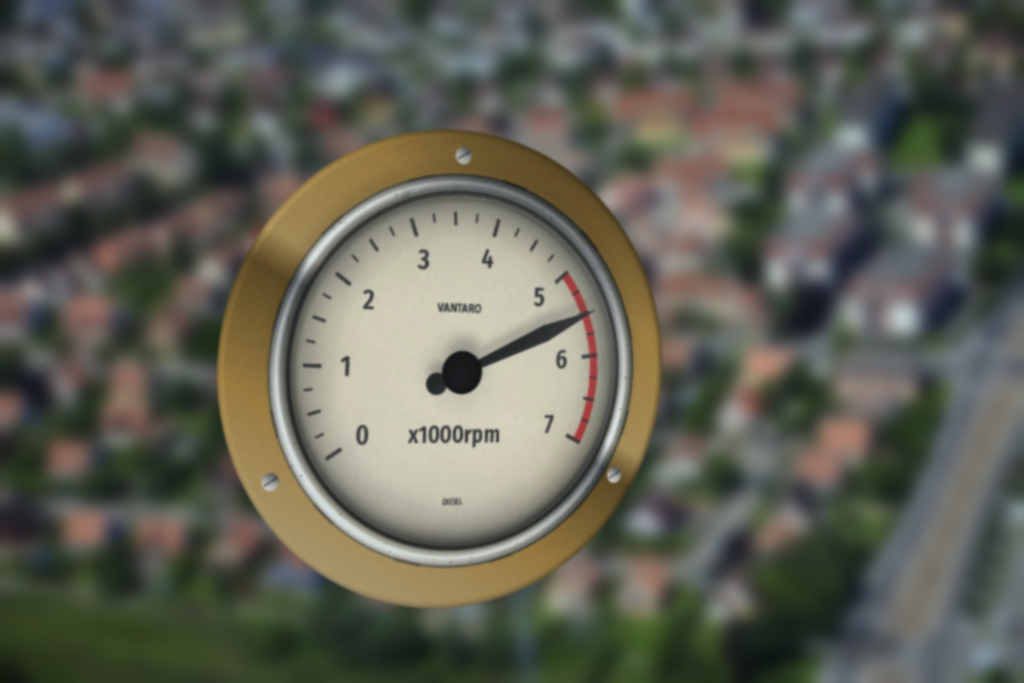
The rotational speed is value=5500 unit=rpm
